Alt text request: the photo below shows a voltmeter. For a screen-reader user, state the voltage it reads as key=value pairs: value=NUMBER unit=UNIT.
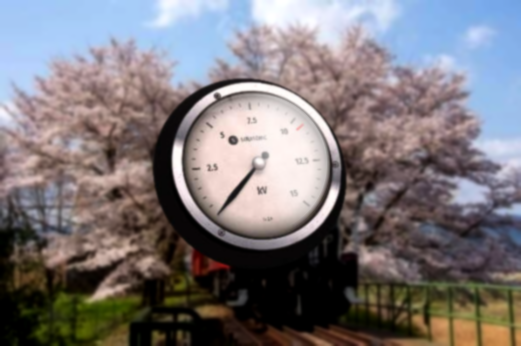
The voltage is value=0 unit=kV
